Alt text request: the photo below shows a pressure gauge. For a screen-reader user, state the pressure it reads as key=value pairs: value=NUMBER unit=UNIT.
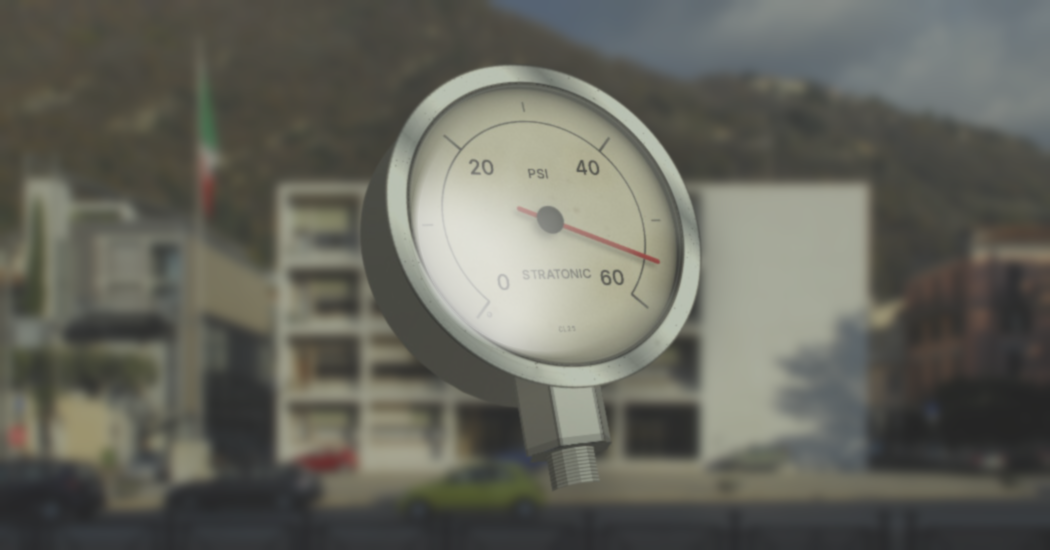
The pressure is value=55 unit=psi
